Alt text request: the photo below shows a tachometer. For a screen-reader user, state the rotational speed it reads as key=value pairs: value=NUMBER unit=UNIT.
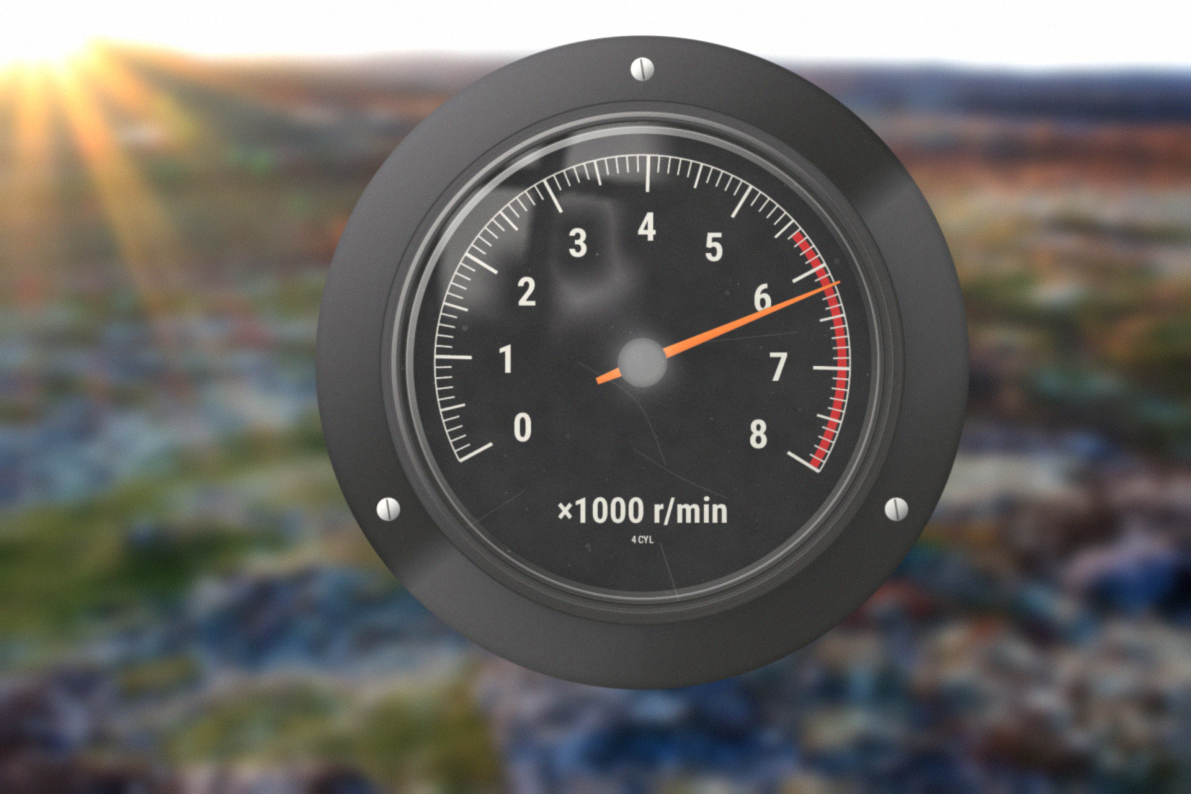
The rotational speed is value=6200 unit=rpm
